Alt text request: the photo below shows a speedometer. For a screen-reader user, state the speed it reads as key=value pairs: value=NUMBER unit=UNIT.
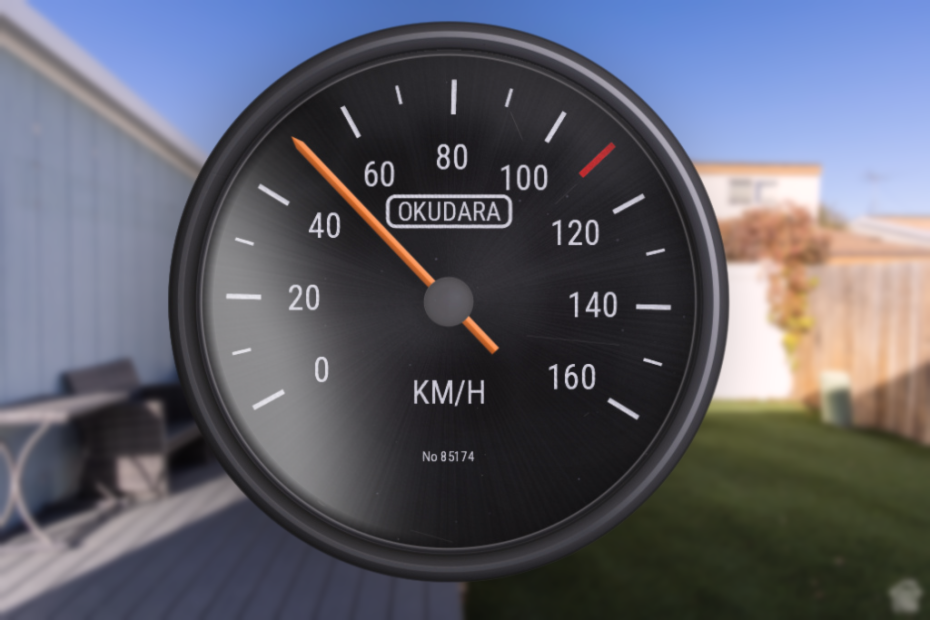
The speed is value=50 unit=km/h
